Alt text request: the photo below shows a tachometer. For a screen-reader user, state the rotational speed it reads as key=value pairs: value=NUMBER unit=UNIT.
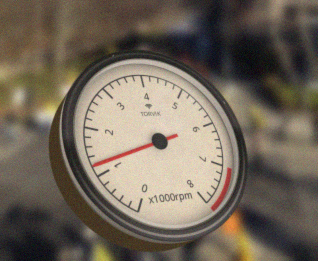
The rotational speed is value=1200 unit=rpm
